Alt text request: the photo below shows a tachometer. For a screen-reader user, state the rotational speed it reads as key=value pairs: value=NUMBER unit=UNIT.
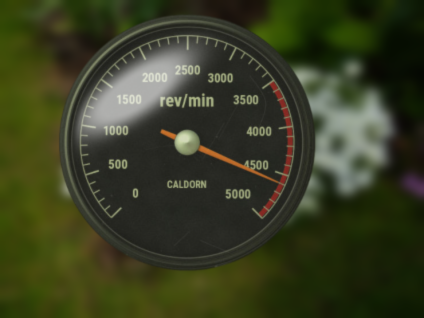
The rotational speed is value=4600 unit=rpm
